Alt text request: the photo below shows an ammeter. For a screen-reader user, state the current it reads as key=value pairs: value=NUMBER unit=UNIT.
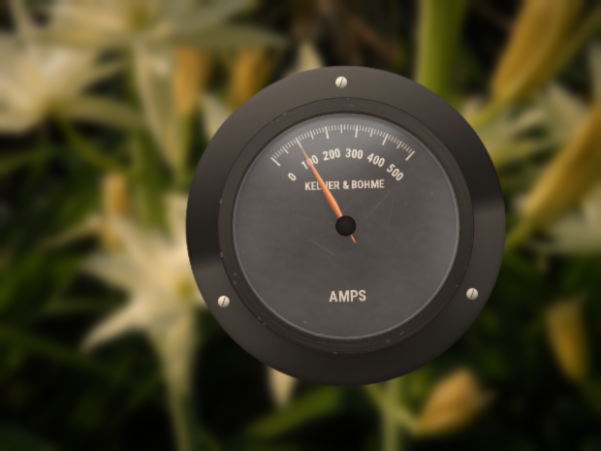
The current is value=100 unit=A
